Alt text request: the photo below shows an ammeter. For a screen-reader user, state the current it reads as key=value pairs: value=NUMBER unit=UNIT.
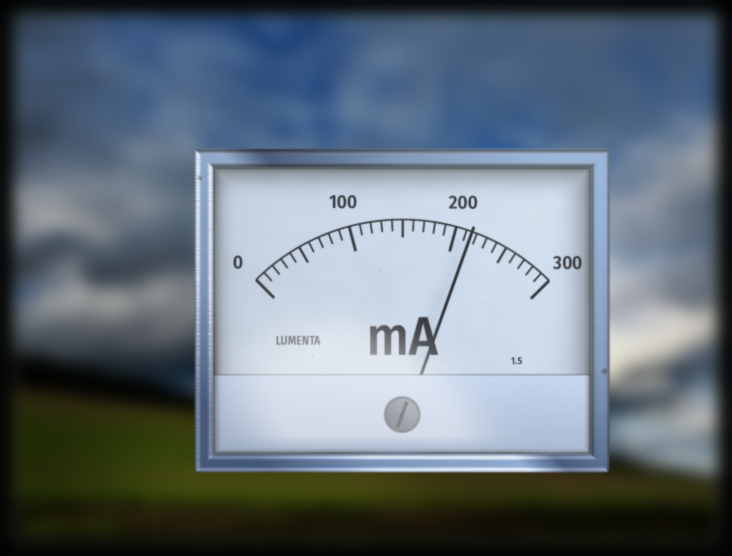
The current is value=215 unit=mA
